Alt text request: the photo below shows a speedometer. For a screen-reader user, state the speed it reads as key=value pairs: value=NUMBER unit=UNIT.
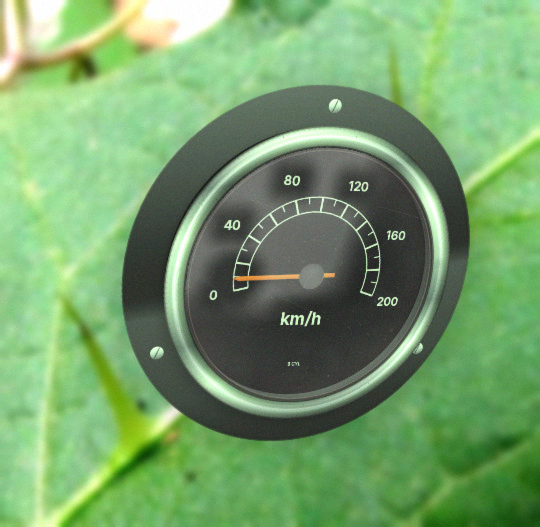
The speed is value=10 unit=km/h
